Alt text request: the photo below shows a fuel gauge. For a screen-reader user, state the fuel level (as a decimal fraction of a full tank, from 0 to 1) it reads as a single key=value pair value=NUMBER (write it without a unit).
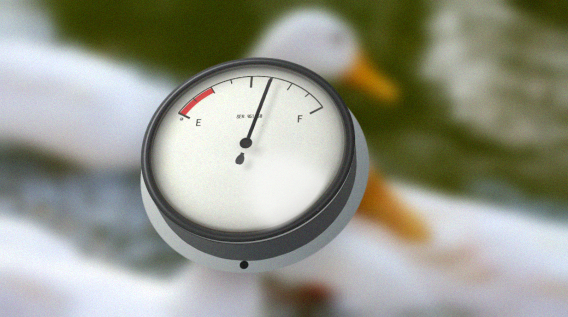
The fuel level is value=0.625
